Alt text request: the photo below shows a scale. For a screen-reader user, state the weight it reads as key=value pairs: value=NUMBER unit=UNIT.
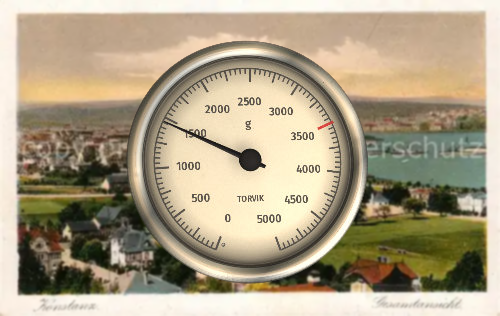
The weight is value=1450 unit=g
